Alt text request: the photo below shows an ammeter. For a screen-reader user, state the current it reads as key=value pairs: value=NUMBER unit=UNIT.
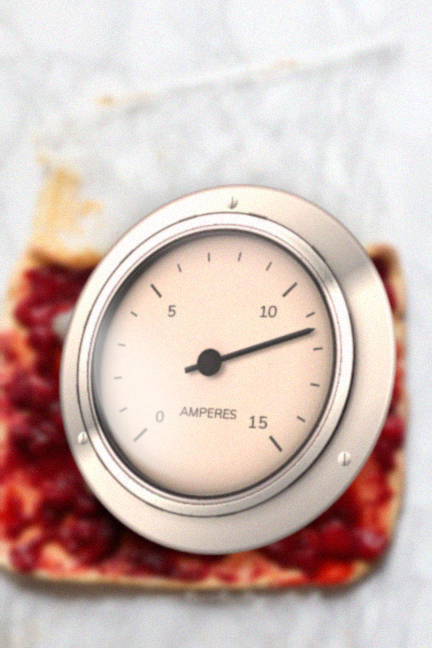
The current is value=11.5 unit=A
